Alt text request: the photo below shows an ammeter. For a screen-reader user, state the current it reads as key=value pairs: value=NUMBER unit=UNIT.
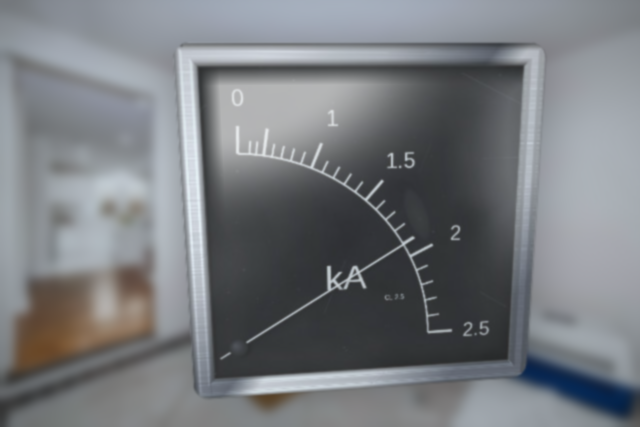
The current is value=1.9 unit=kA
